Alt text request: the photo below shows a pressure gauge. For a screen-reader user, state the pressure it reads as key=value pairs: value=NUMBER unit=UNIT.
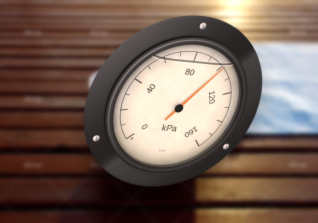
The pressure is value=100 unit=kPa
